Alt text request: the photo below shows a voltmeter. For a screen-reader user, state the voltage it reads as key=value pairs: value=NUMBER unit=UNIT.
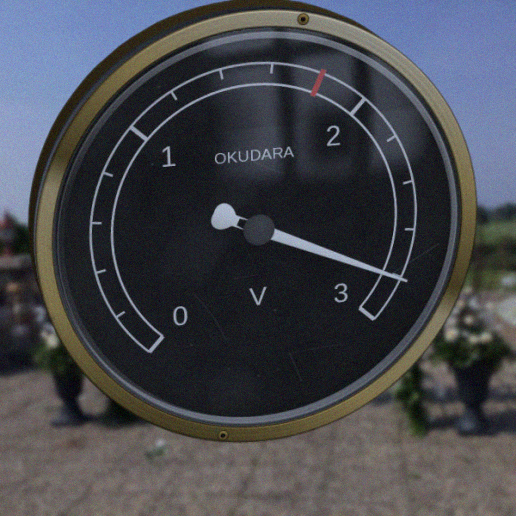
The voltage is value=2.8 unit=V
